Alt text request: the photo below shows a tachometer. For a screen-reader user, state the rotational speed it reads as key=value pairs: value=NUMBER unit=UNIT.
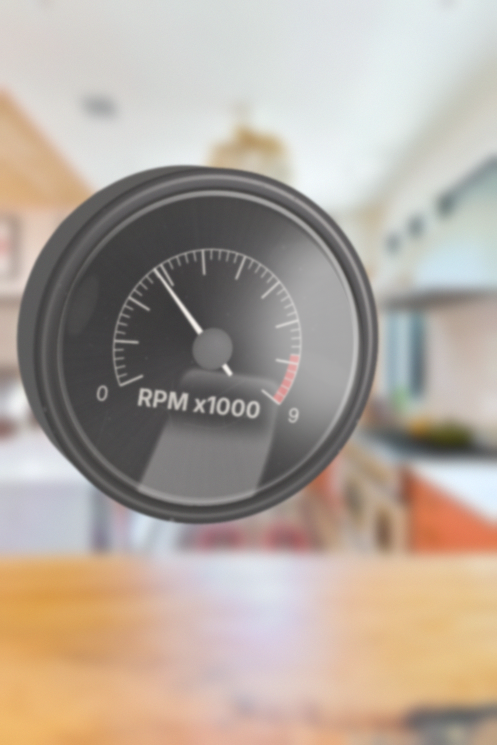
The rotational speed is value=2800 unit=rpm
